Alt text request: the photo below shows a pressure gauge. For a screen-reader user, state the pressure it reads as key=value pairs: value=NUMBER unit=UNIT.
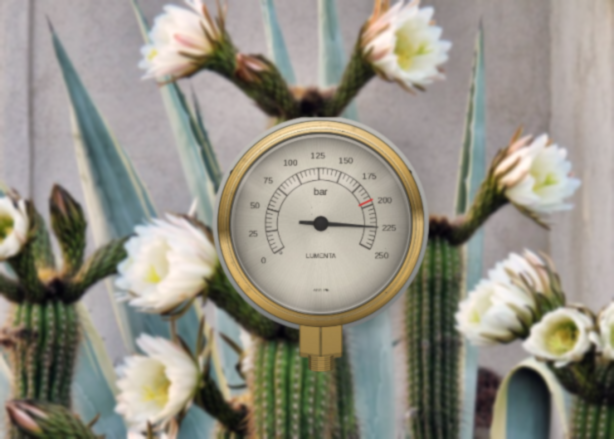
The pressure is value=225 unit=bar
